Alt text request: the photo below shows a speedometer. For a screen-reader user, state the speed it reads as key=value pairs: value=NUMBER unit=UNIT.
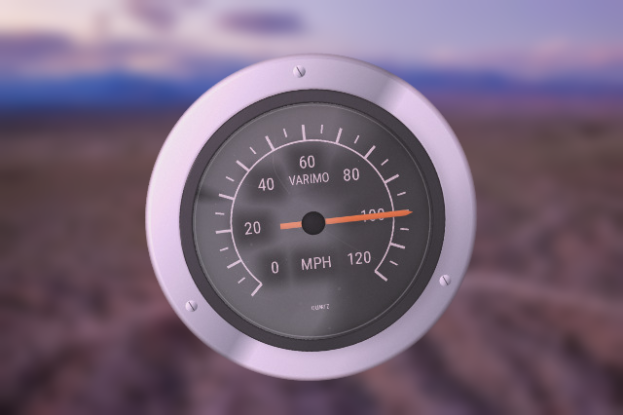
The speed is value=100 unit=mph
